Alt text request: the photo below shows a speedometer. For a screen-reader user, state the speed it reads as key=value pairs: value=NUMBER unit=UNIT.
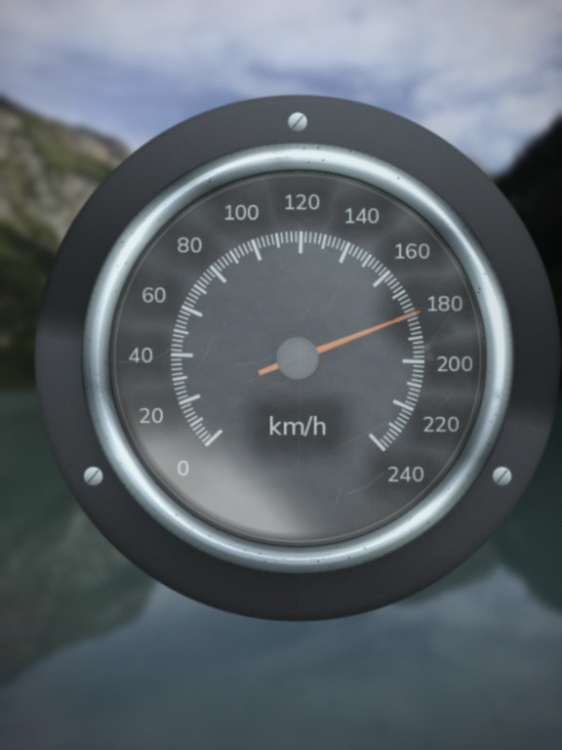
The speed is value=180 unit=km/h
